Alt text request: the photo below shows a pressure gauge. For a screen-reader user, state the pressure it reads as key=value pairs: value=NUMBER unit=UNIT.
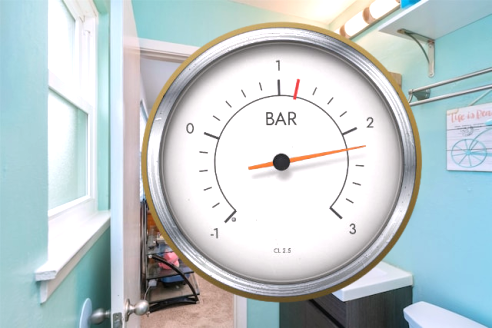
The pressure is value=2.2 unit=bar
